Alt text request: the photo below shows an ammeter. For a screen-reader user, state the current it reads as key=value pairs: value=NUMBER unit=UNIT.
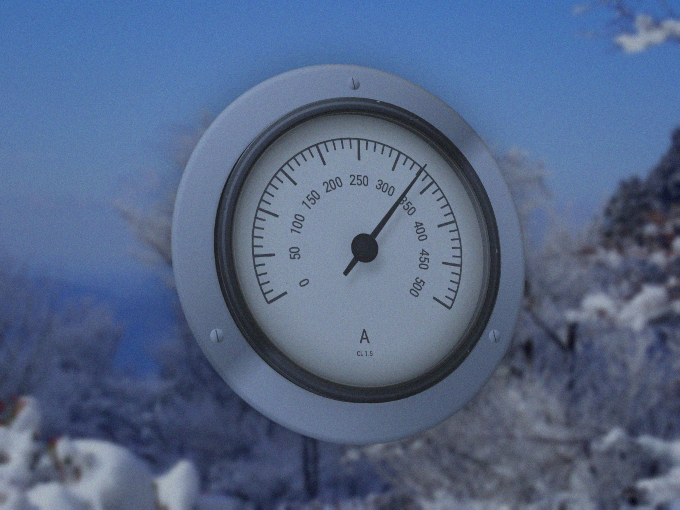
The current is value=330 unit=A
